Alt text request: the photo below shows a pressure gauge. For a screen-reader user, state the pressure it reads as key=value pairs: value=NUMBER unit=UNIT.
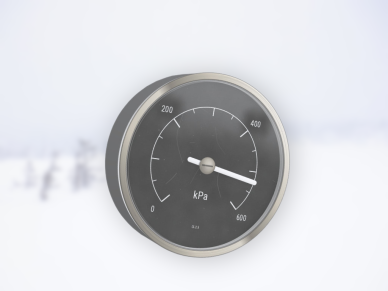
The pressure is value=525 unit=kPa
